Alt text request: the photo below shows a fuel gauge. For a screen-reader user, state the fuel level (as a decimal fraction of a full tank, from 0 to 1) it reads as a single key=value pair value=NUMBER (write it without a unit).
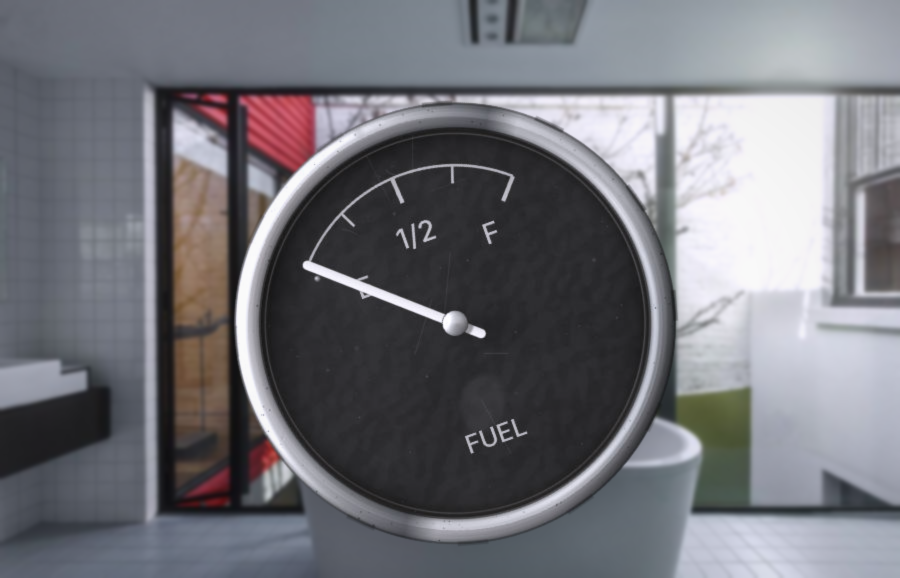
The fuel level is value=0
